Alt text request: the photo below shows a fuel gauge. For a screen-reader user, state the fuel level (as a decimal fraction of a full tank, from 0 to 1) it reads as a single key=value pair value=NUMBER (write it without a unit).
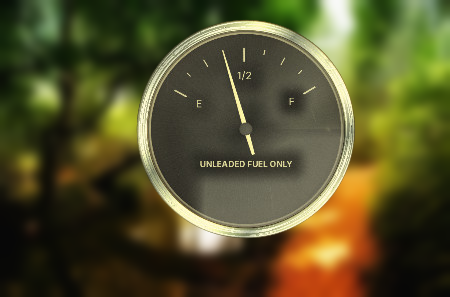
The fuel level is value=0.375
